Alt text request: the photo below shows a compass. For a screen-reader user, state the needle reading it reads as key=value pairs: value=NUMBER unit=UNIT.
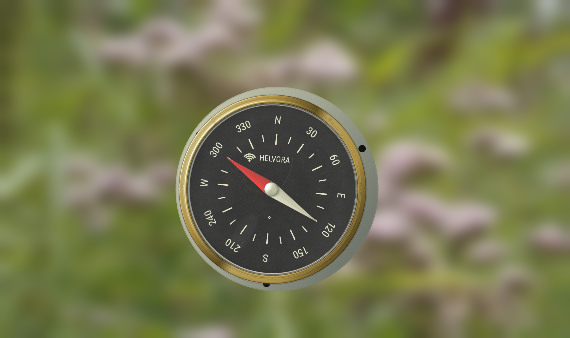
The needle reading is value=300 unit=°
